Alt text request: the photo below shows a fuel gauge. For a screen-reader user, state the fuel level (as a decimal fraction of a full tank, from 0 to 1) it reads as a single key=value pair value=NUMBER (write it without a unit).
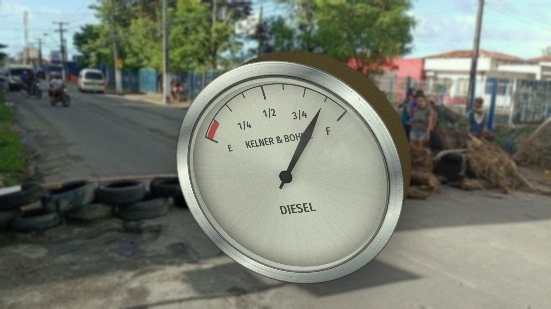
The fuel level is value=0.875
